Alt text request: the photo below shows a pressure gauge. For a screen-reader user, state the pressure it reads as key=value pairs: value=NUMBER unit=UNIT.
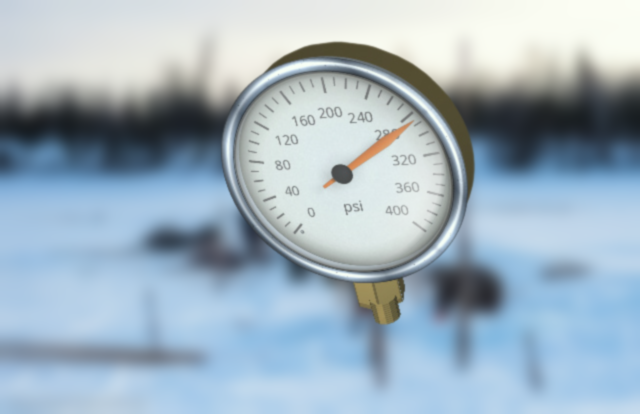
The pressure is value=285 unit=psi
